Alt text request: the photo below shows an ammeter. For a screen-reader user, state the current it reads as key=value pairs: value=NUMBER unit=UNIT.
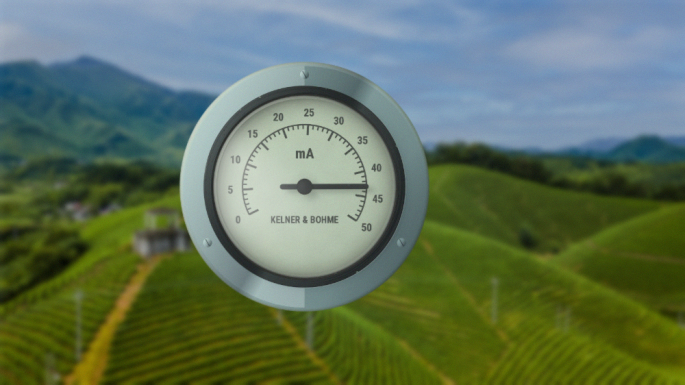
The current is value=43 unit=mA
